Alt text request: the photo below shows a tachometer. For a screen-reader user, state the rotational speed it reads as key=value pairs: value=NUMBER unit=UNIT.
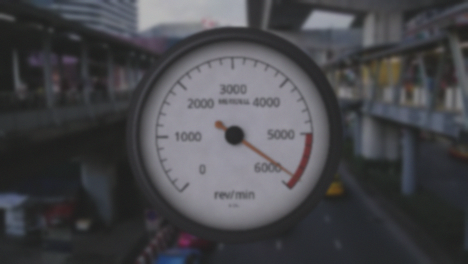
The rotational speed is value=5800 unit=rpm
